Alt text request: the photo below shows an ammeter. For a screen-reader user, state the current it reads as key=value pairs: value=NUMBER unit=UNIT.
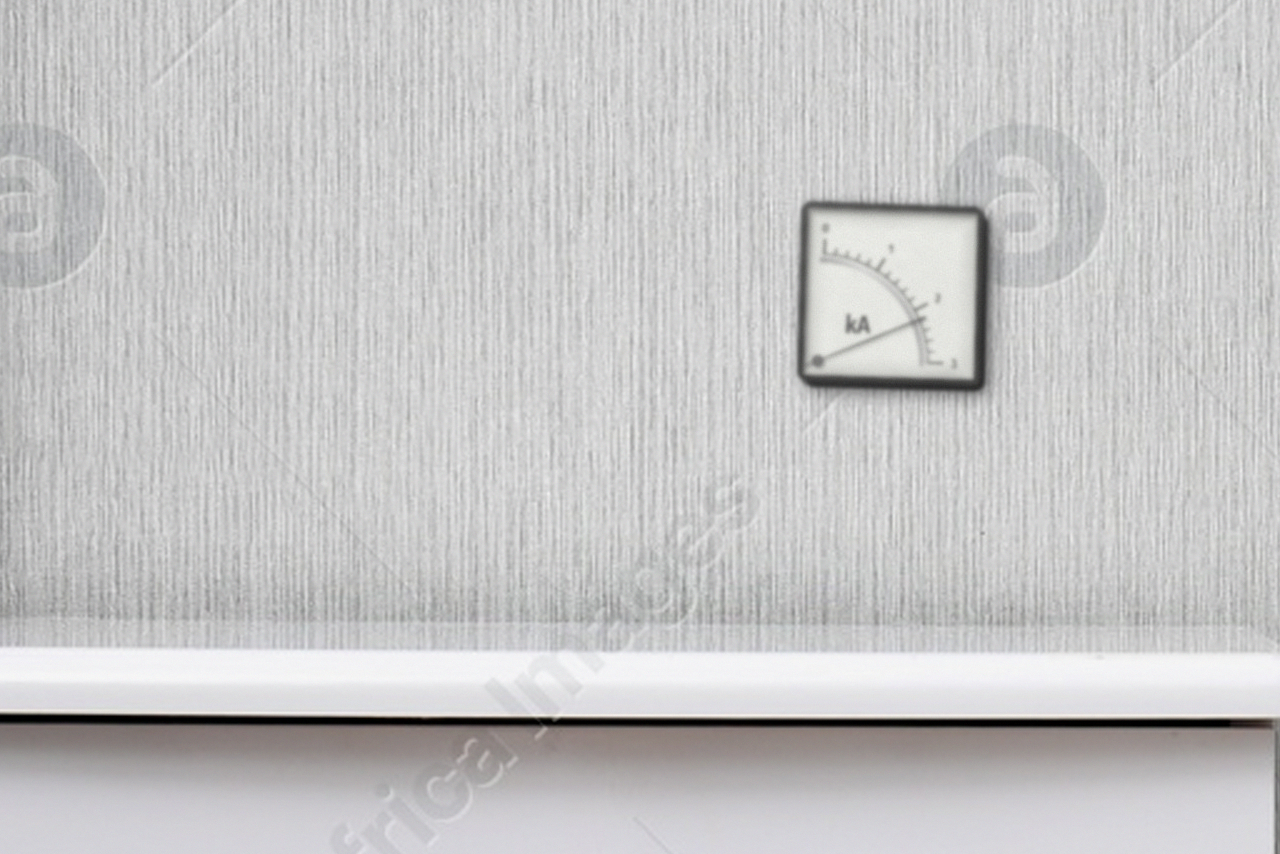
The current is value=2.2 unit=kA
